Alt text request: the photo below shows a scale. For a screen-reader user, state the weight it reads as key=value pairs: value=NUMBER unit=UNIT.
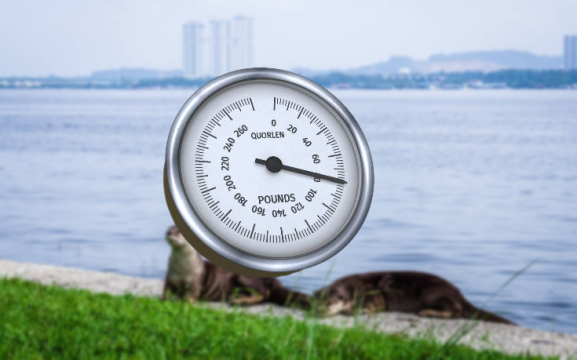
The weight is value=80 unit=lb
